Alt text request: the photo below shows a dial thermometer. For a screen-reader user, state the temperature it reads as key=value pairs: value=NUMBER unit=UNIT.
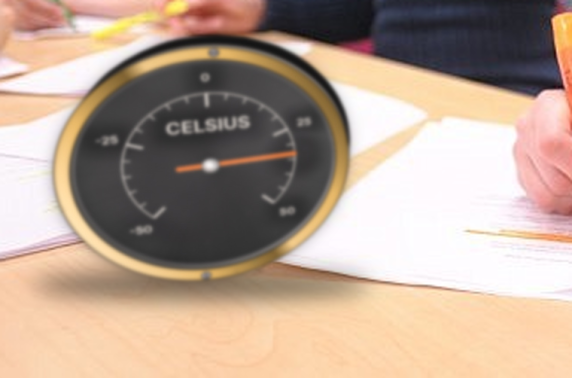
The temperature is value=32.5 unit=°C
